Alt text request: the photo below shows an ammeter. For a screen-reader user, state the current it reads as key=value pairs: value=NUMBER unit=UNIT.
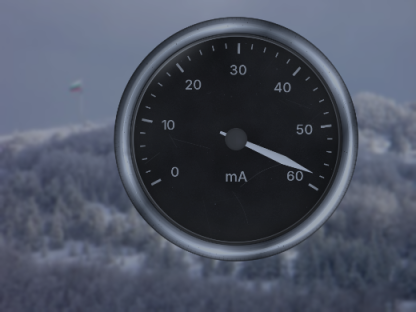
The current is value=58 unit=mA
